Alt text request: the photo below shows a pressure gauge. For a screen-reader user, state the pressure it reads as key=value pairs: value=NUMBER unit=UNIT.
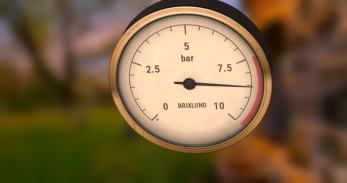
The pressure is value=8.5 unit=bar
